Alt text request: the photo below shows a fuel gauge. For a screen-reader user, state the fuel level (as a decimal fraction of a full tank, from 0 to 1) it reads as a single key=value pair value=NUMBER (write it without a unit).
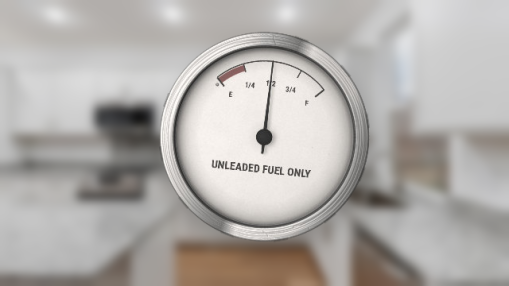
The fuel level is value=0.5
